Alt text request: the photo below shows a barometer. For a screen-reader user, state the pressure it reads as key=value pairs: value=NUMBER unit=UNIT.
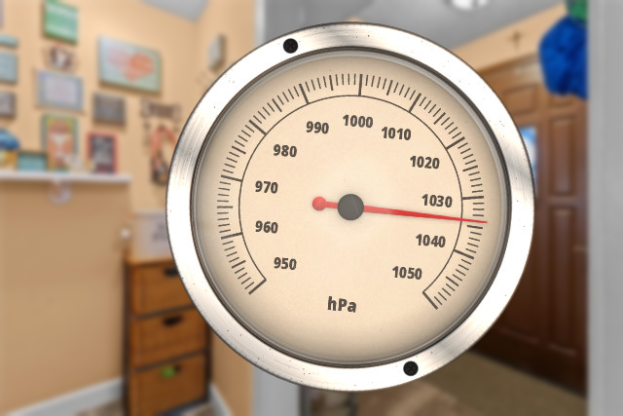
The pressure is value=1034 unit=hPa
